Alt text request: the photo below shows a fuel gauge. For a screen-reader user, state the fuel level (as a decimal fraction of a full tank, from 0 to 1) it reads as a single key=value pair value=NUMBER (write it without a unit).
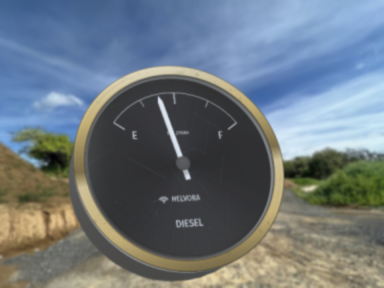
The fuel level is value=0.375
